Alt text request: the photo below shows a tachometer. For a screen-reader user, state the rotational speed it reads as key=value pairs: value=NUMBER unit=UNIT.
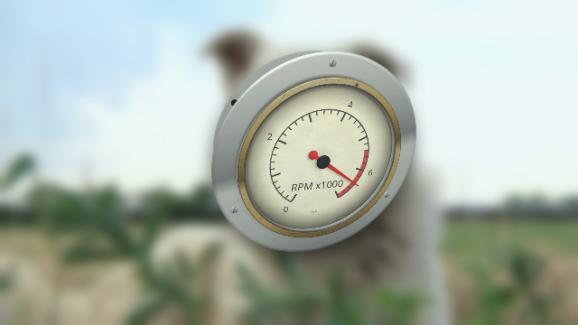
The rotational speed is value=6400 unit=rpm
